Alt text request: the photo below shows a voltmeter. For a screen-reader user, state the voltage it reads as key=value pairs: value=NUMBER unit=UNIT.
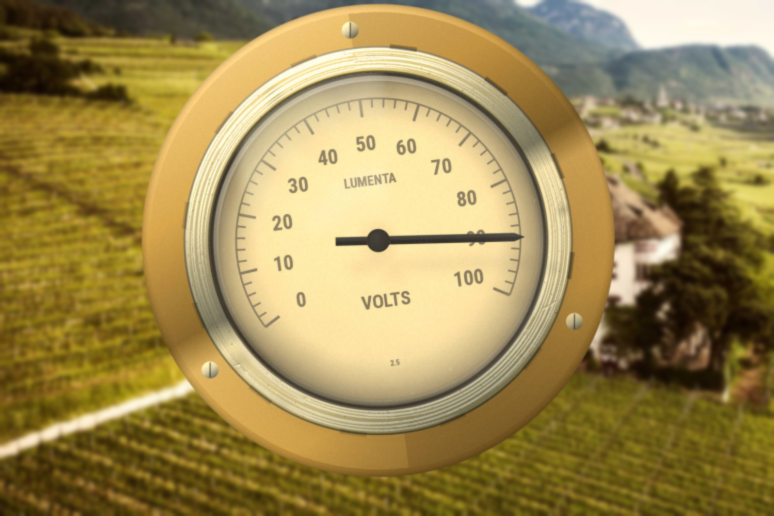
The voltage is value=90 unit=V
